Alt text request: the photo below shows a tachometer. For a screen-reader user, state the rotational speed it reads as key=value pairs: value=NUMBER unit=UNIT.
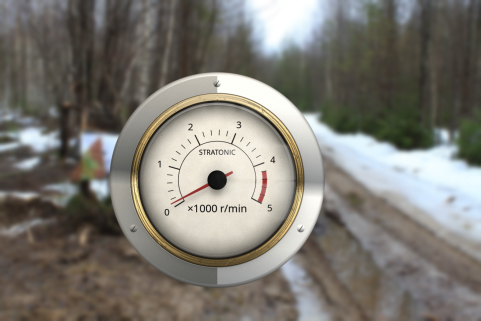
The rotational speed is value=100 unit=rpm
